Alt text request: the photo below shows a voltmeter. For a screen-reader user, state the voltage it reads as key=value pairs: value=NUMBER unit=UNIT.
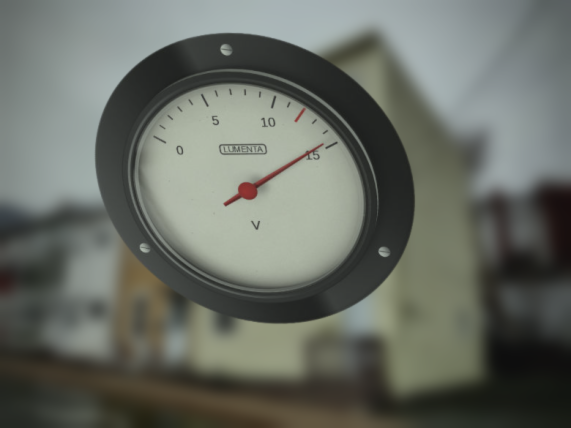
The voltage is value=14.5 unit=V
